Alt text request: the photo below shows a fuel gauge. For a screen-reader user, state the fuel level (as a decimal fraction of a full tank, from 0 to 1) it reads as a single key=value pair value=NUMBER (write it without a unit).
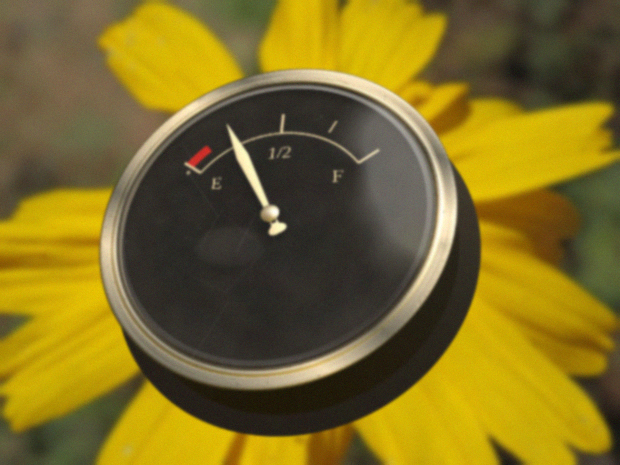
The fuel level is value=0.25
